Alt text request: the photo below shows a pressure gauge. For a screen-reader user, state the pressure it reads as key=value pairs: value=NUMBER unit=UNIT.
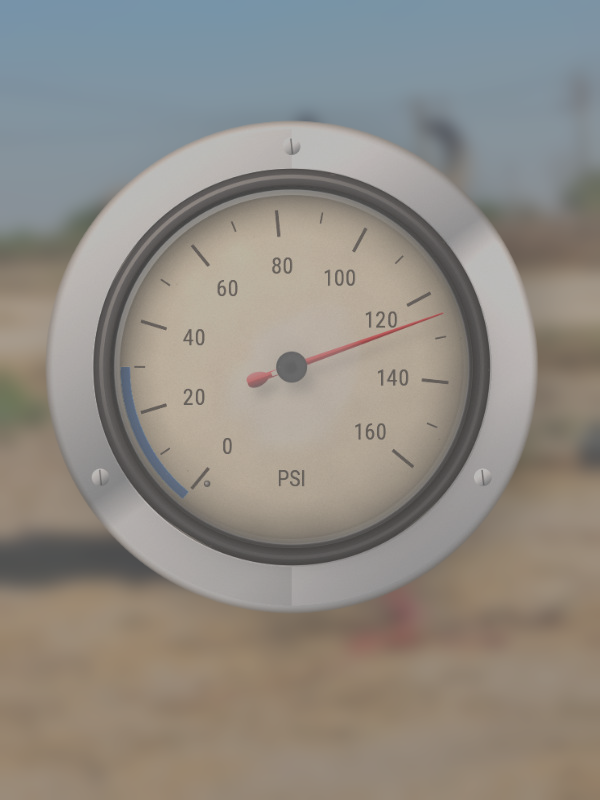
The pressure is value=125 unit=psi
